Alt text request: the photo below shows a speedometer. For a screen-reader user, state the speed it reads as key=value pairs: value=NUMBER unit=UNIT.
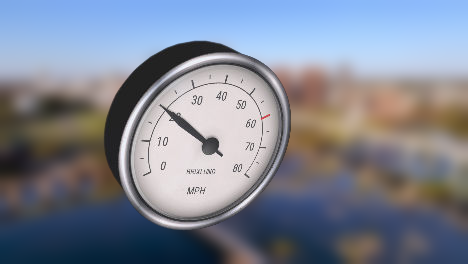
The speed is value=20 unit=mph
